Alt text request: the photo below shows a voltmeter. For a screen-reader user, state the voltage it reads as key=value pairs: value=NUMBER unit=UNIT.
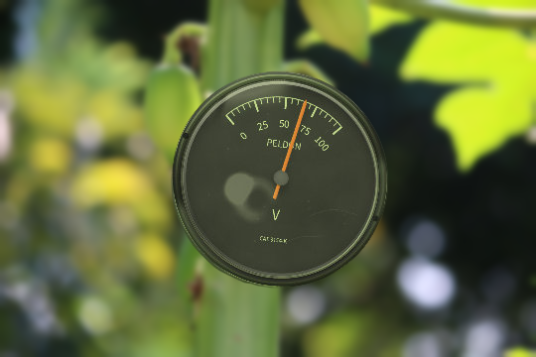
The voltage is value=65 unit=V
